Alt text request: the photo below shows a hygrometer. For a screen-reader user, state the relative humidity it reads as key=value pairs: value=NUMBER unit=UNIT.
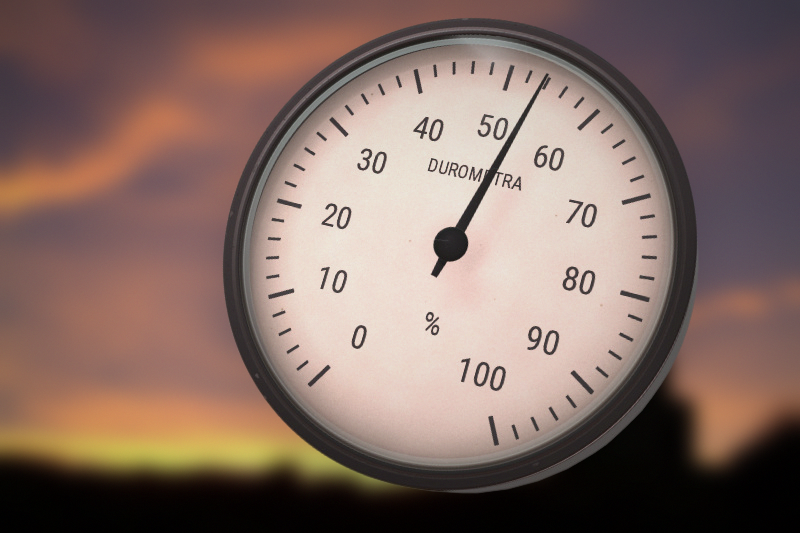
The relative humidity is value=54 unit=%
